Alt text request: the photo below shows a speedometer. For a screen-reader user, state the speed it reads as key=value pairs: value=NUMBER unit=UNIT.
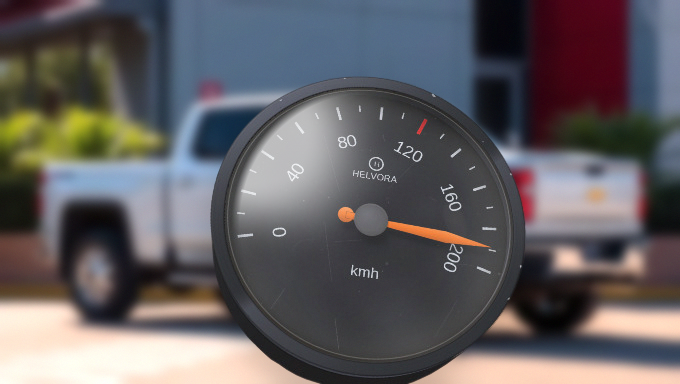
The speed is value=190 unit=km/h
